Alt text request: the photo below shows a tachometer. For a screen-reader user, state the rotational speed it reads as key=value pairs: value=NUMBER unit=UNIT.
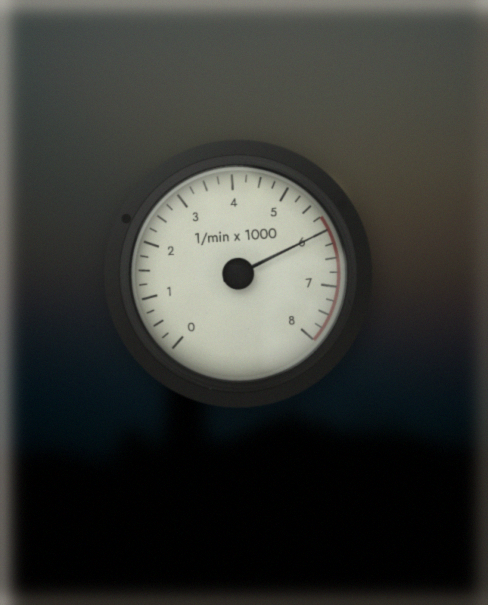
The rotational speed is value=6000 unit=rpm
